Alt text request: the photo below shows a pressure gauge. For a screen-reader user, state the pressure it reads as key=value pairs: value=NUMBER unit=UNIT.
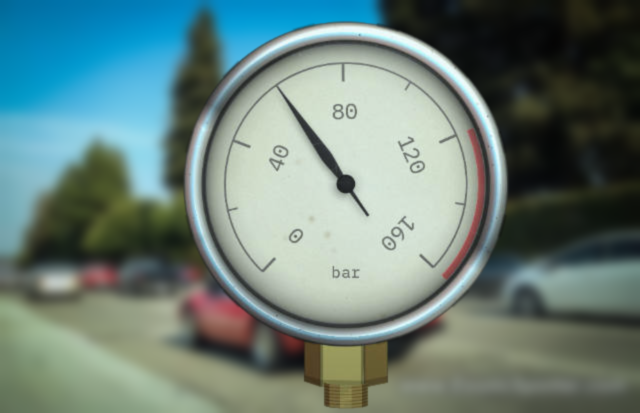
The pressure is value=60 unit=bar
